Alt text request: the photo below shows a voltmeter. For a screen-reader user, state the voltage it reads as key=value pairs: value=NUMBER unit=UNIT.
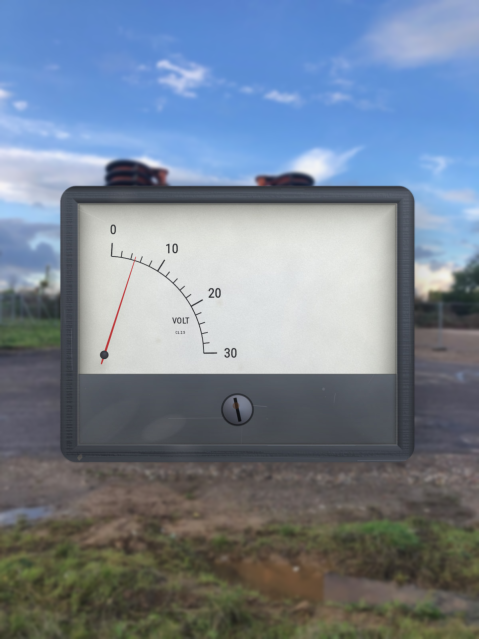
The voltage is value=5 unit=V
